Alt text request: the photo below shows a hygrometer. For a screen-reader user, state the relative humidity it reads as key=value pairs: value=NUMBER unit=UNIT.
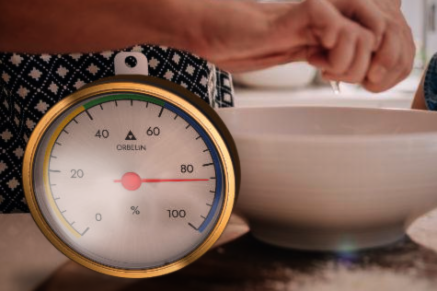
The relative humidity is value=84 unit=%
